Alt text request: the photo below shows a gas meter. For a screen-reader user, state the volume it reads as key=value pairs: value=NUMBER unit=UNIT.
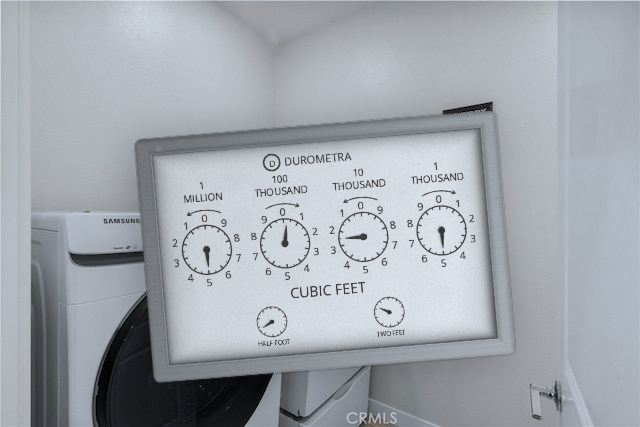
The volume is value=502500 unit=ft³
